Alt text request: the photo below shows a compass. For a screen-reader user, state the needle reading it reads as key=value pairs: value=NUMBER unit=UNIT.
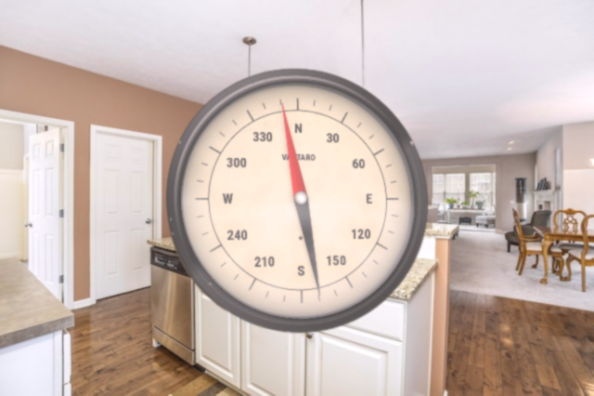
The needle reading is value=350 unit=°
